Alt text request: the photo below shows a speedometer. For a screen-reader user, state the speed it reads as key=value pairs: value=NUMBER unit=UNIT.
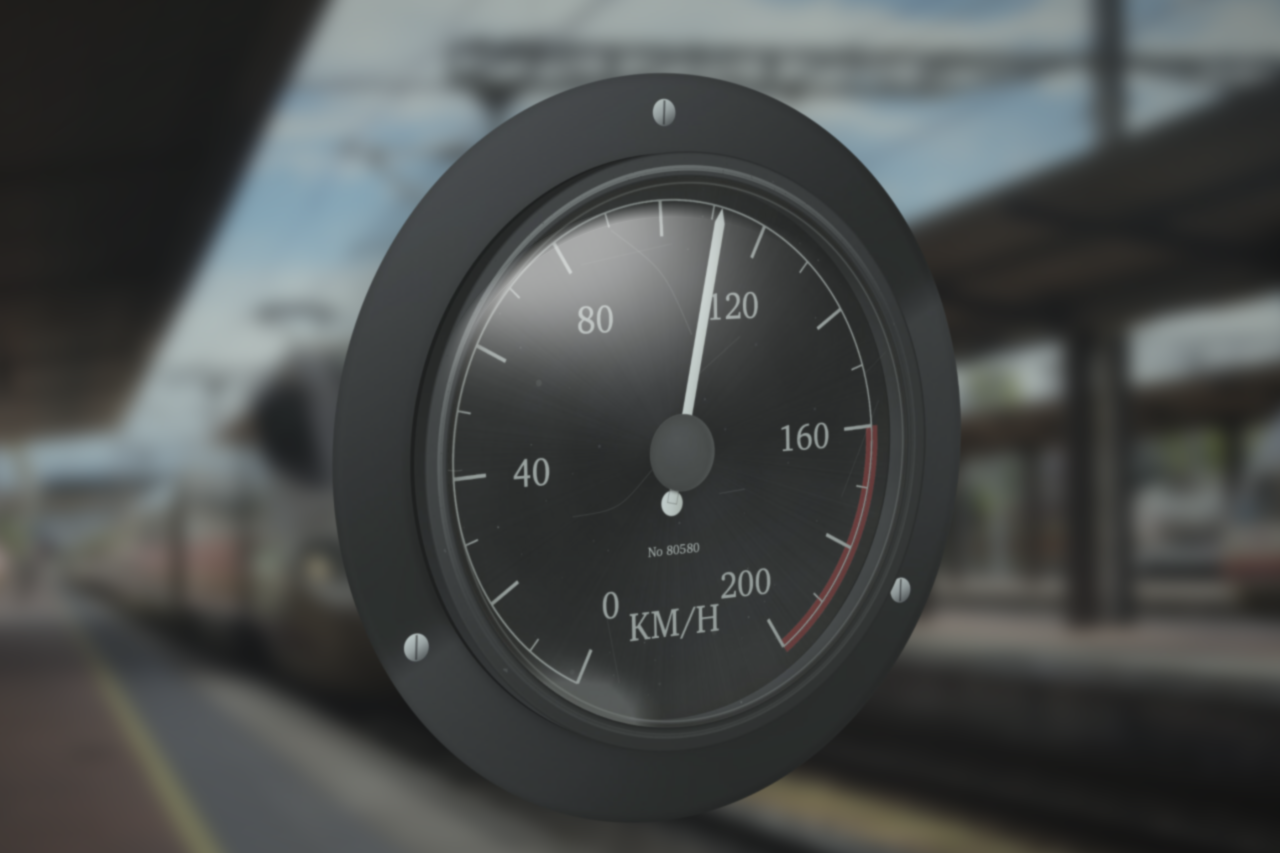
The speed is value=110 unit=km/h
